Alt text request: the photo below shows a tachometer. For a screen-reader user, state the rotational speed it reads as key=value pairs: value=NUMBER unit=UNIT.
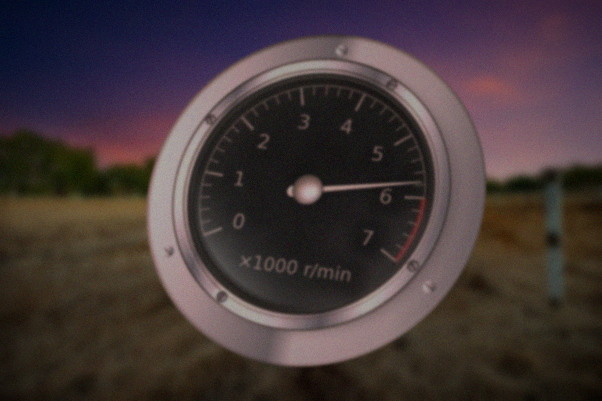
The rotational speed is value=5800 unit=rpm
